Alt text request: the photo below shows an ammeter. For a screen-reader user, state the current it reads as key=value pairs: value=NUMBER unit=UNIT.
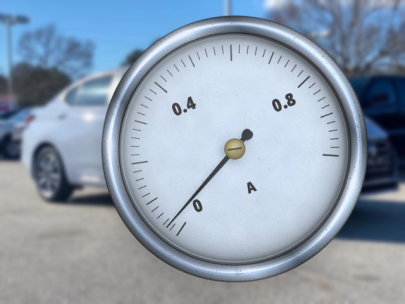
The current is value=0.03 unit=A
